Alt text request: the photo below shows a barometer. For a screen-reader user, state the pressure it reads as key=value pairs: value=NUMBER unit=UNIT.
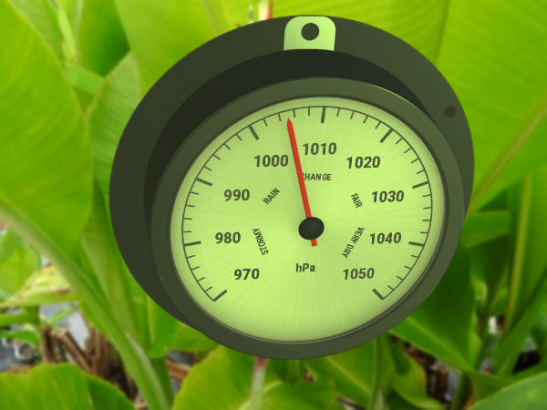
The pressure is value=1005 unit=hPa
